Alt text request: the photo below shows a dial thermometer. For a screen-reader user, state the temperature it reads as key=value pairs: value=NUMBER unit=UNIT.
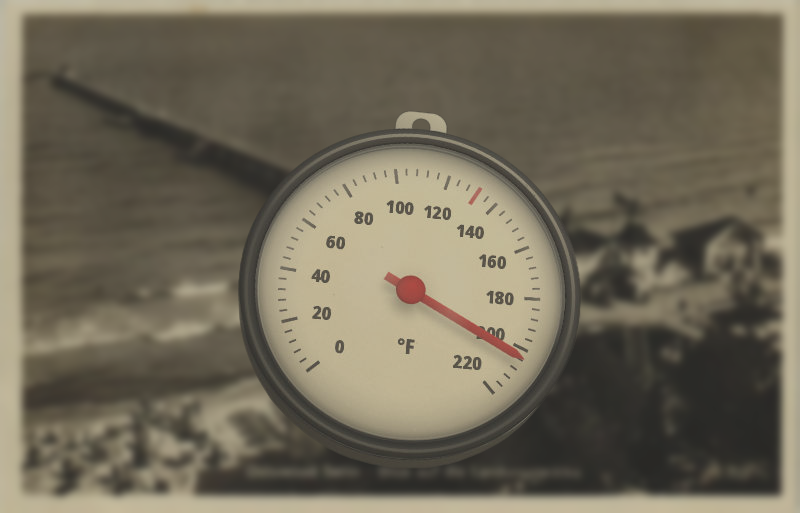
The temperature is value=204 unit=°F
